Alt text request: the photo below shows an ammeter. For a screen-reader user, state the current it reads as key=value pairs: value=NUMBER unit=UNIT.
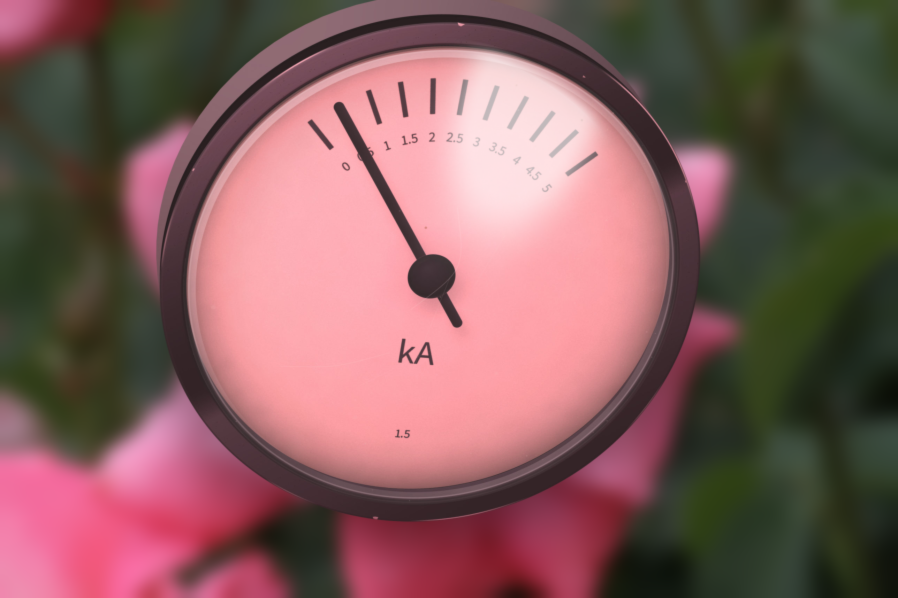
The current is value=0.5 unit=kA
